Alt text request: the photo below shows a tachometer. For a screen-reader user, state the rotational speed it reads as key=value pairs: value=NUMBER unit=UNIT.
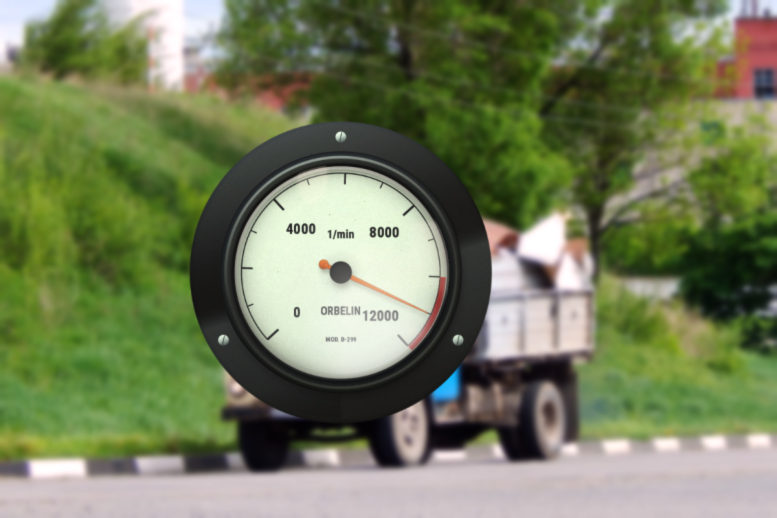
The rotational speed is value=11000 unit=rpm
